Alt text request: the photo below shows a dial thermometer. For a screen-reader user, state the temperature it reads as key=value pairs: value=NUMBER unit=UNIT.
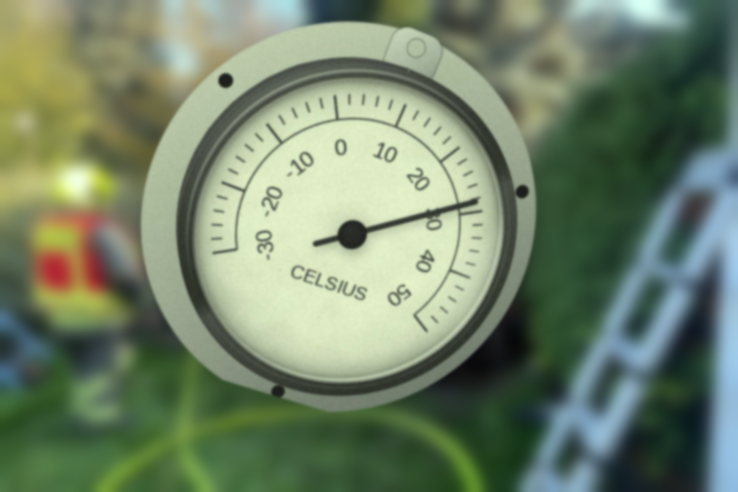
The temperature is value=28 unit=°C
